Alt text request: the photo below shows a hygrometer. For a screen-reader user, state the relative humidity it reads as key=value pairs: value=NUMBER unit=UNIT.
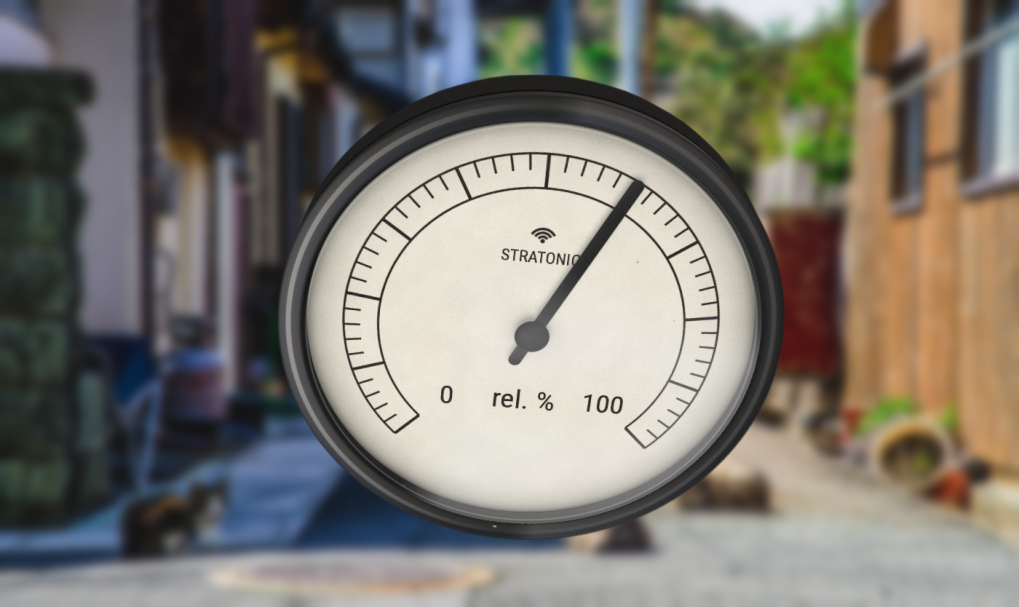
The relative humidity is value=60 unit=%
